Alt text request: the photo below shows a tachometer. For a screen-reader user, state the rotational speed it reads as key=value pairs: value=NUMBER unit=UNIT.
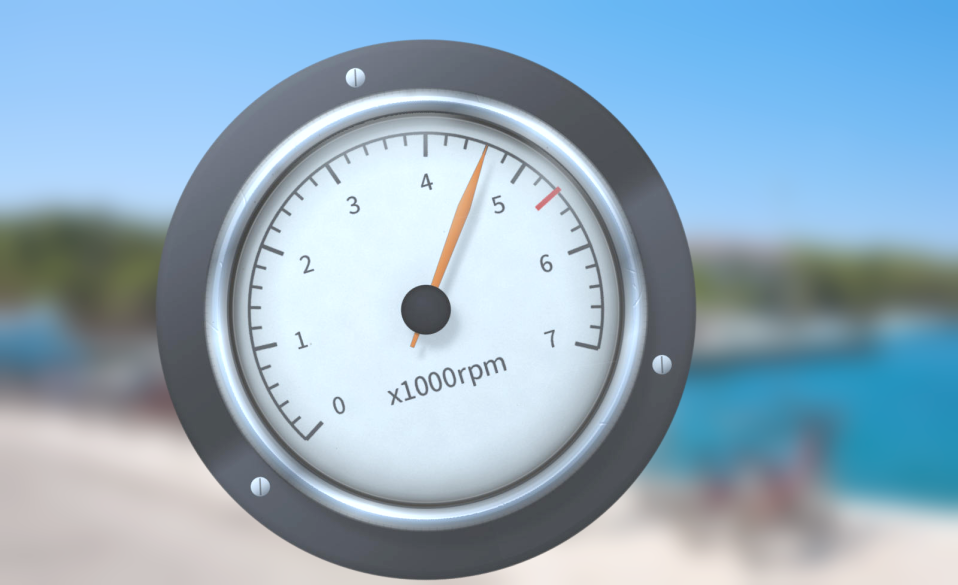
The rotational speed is value=4600 unit=rpm
